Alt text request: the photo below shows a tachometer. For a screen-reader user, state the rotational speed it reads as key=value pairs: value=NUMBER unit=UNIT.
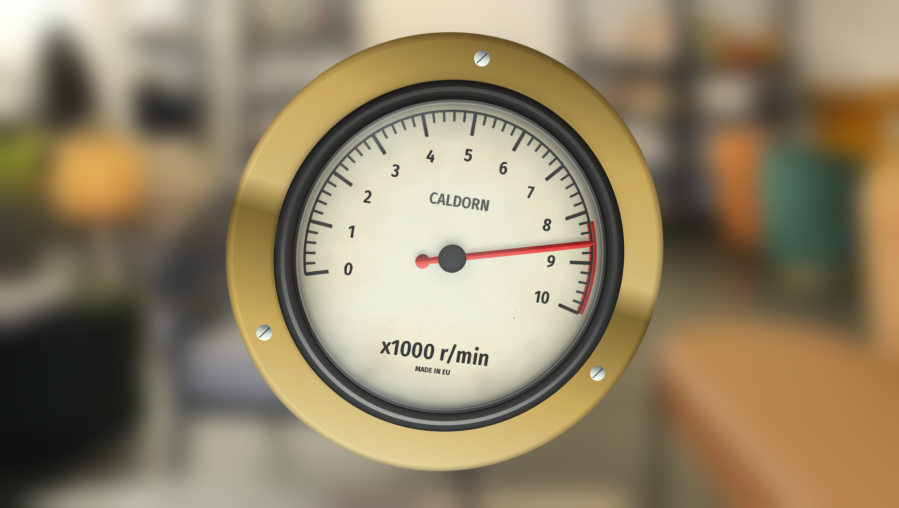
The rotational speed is value=8600 unit=rpm
